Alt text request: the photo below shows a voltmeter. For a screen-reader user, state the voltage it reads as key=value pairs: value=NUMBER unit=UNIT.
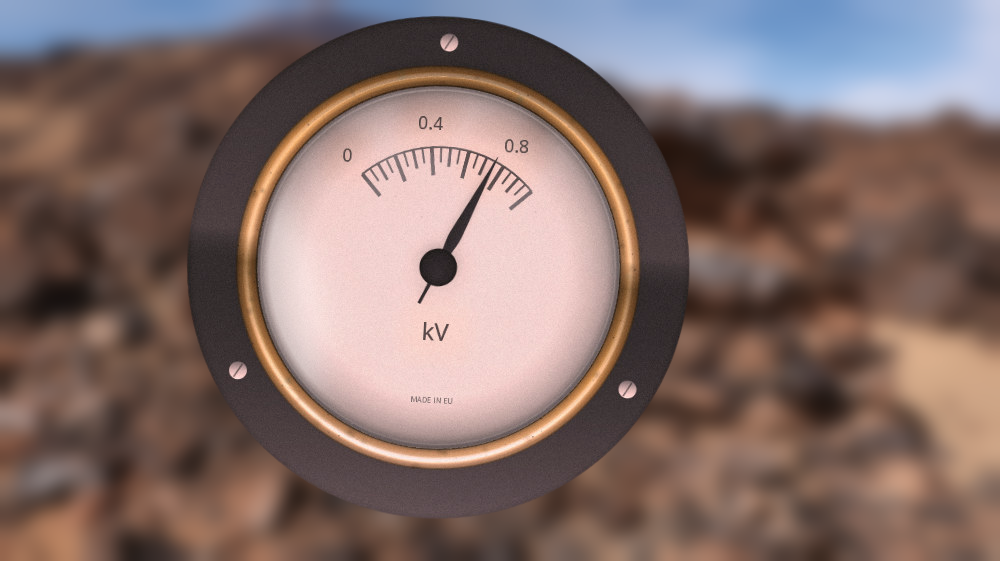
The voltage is value=0.75 unit=kV
